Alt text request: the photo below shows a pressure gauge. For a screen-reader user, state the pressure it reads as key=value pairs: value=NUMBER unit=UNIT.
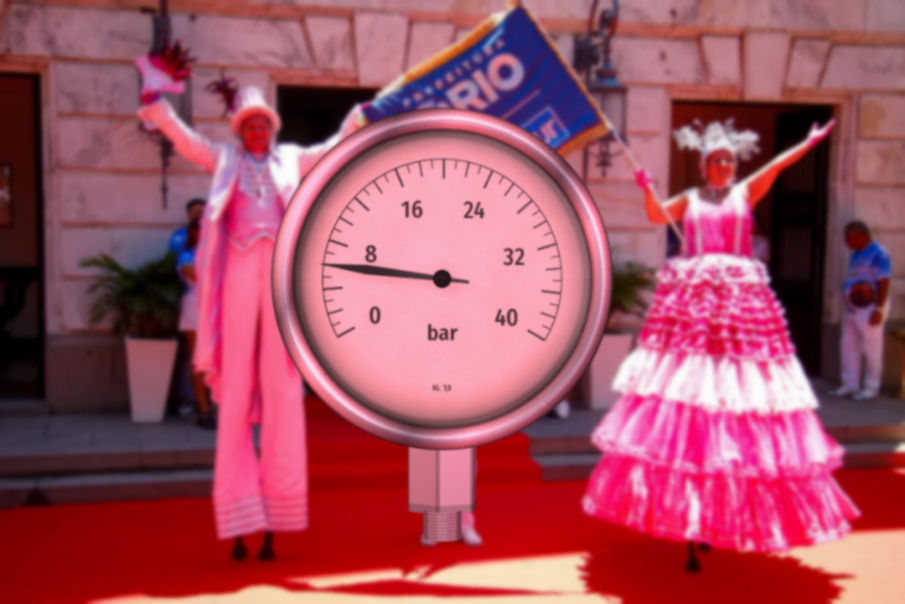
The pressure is value=6 unit=bar
